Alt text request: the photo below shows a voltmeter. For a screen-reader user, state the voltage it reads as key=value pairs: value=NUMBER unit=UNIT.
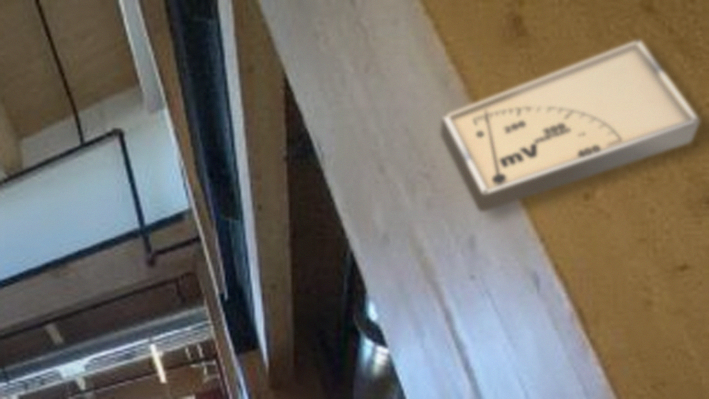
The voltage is value=100 unit=mV
